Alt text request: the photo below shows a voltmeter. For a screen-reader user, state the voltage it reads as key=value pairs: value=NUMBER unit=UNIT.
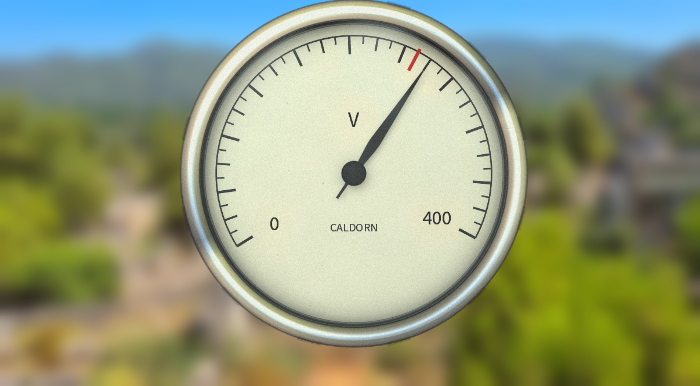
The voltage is value=260 unit=V
